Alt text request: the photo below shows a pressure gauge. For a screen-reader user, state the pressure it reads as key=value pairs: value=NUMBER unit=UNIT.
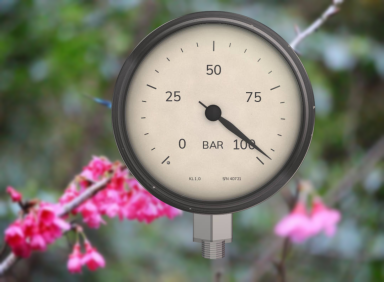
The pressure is value=97.5 unit=bar
